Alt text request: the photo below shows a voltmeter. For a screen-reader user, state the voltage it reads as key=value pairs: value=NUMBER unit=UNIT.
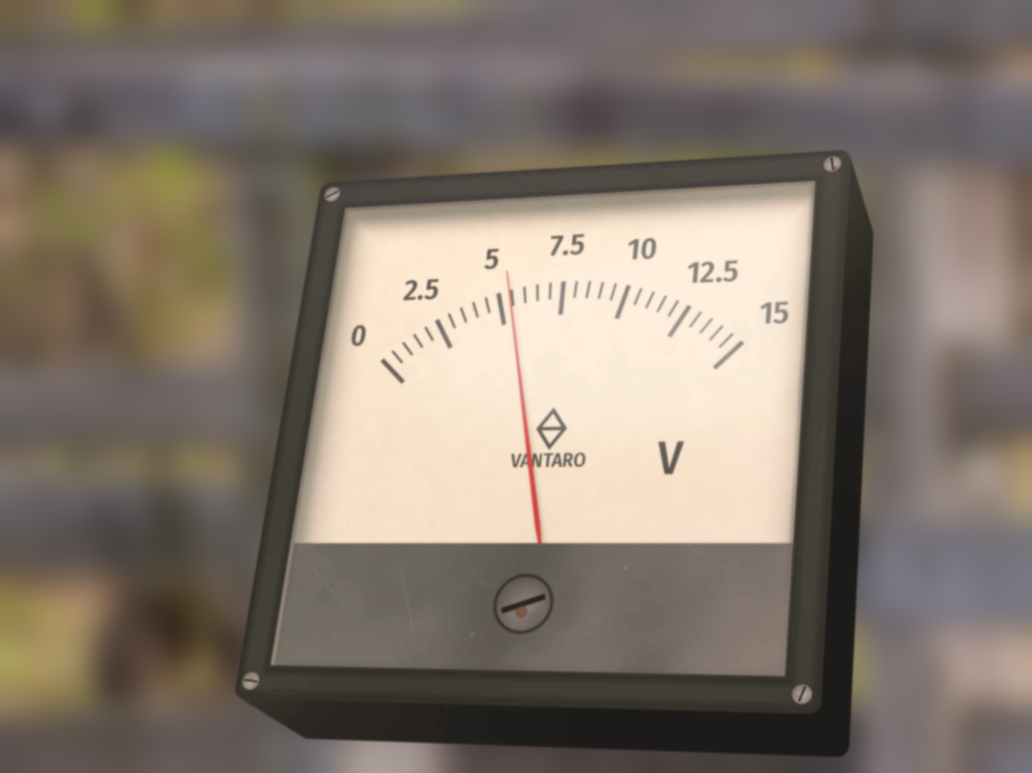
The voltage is value=5.5 unit=V
